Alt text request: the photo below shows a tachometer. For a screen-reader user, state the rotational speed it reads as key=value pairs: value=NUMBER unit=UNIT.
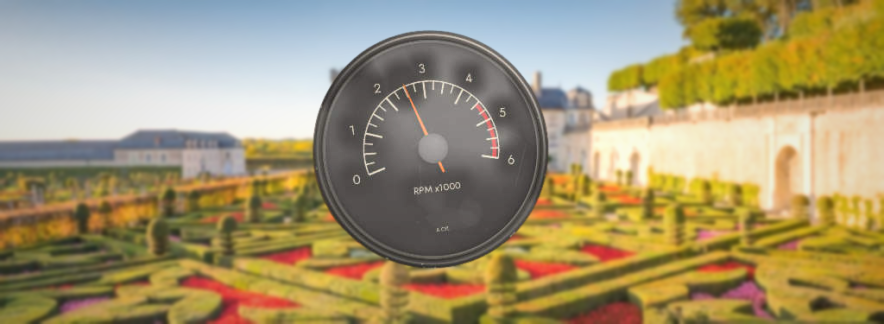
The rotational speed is value=2500 unit=rpm
